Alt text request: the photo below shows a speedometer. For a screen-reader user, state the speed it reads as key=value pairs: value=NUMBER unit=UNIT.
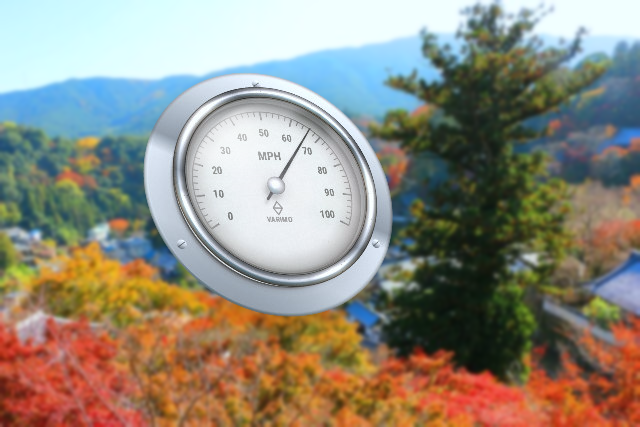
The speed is value=66 unit=mph
